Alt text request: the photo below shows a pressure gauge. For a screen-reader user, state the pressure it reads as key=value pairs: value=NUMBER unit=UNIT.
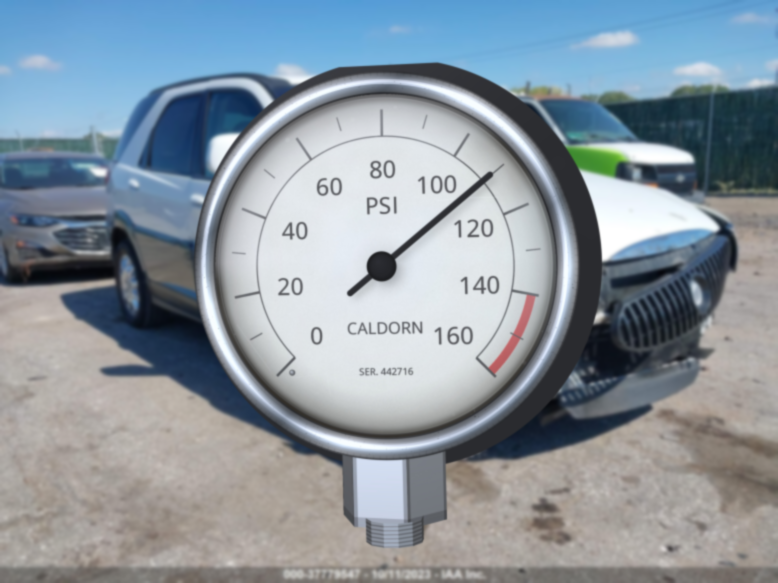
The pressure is value=110 unit=psi
